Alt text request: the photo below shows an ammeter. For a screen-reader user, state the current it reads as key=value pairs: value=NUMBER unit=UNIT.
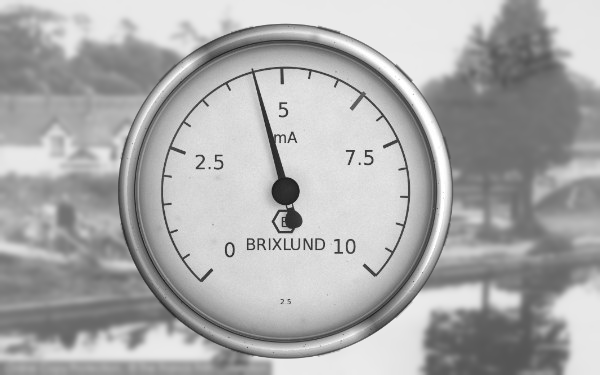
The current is value=4.5 unit=mA
